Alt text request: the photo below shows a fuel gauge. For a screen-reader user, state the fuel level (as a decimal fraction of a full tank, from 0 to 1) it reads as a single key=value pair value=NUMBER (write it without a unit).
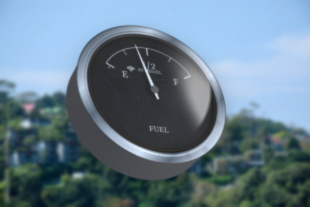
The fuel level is value=0.375
